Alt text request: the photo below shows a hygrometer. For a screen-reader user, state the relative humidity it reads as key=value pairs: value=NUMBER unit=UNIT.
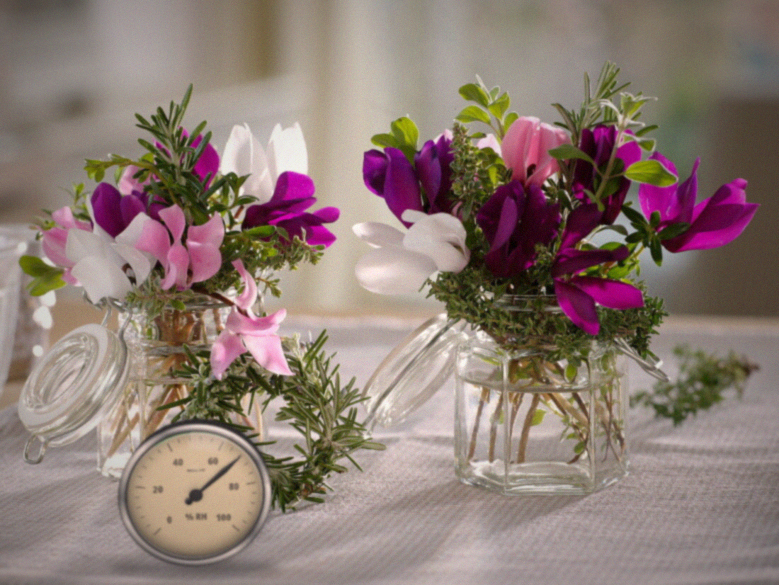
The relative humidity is value=68 unit=%
